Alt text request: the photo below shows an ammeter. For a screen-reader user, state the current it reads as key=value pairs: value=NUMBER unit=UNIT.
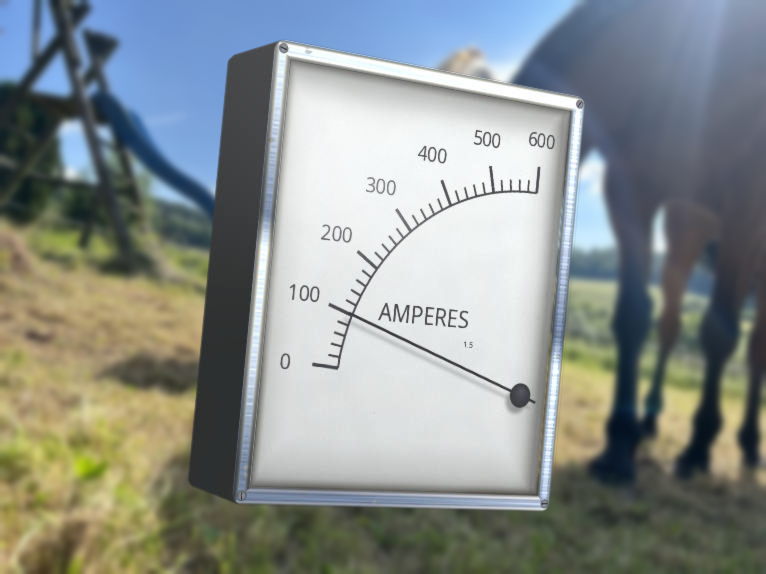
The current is value=100 unit=A
